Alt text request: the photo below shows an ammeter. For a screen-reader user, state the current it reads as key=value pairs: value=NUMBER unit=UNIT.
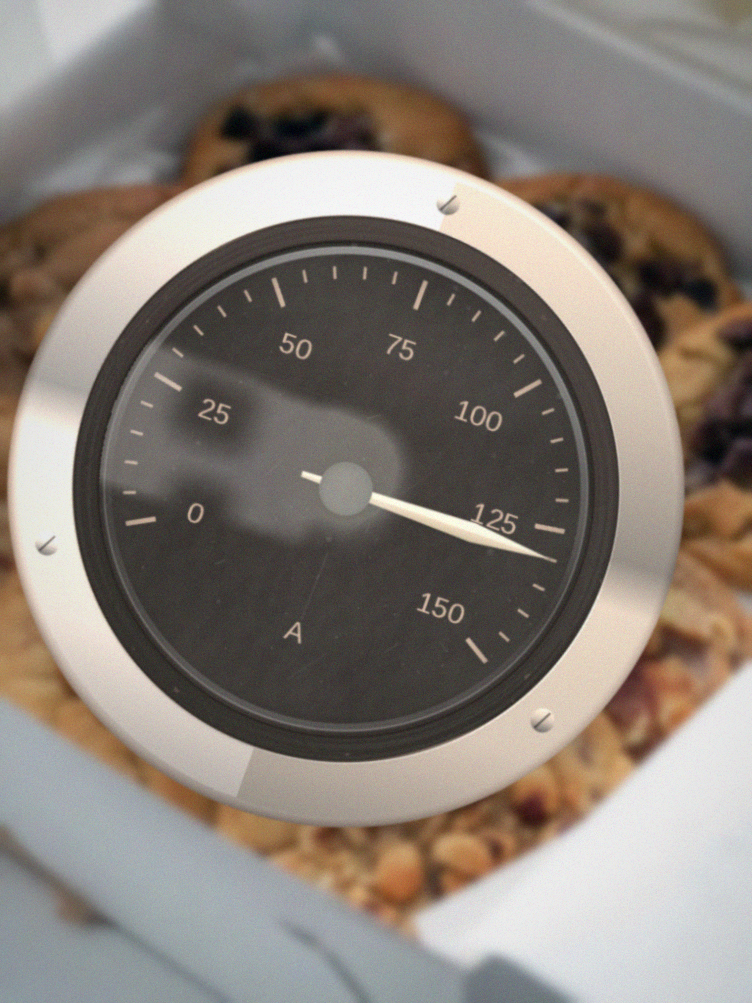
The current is value=130 unit=A
